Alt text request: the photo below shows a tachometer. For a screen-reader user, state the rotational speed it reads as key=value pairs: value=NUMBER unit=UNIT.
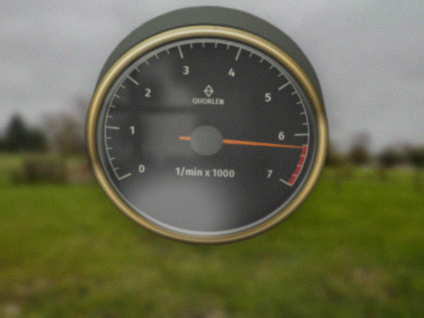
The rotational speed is value=6200 unit=rpm
